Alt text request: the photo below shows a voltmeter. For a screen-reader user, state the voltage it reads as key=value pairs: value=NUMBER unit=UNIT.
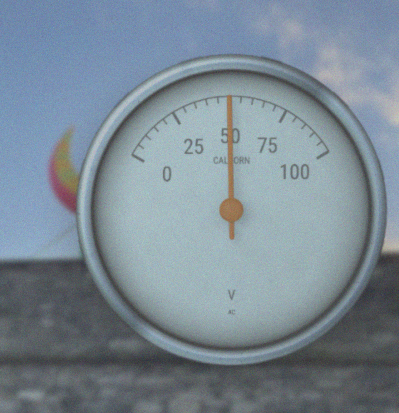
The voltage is value=50 unit=V
